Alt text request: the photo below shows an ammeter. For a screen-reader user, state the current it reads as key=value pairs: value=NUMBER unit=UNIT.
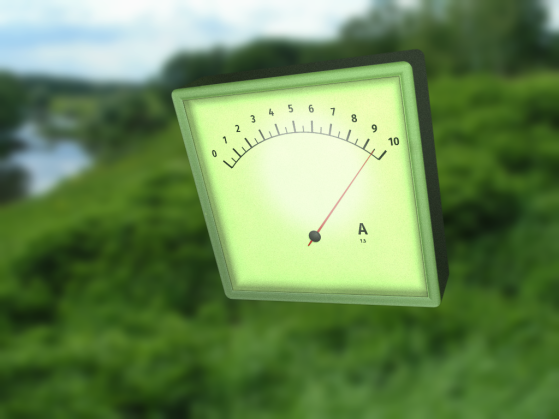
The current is value=9.5 unit=A
